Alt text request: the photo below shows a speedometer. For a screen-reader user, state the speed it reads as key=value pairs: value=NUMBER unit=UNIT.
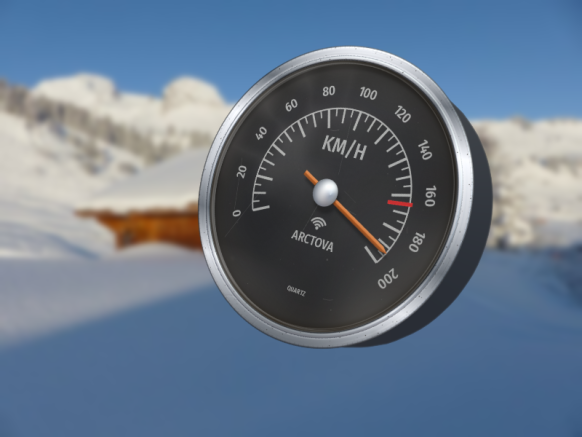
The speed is value=192.5 unit=km/h
